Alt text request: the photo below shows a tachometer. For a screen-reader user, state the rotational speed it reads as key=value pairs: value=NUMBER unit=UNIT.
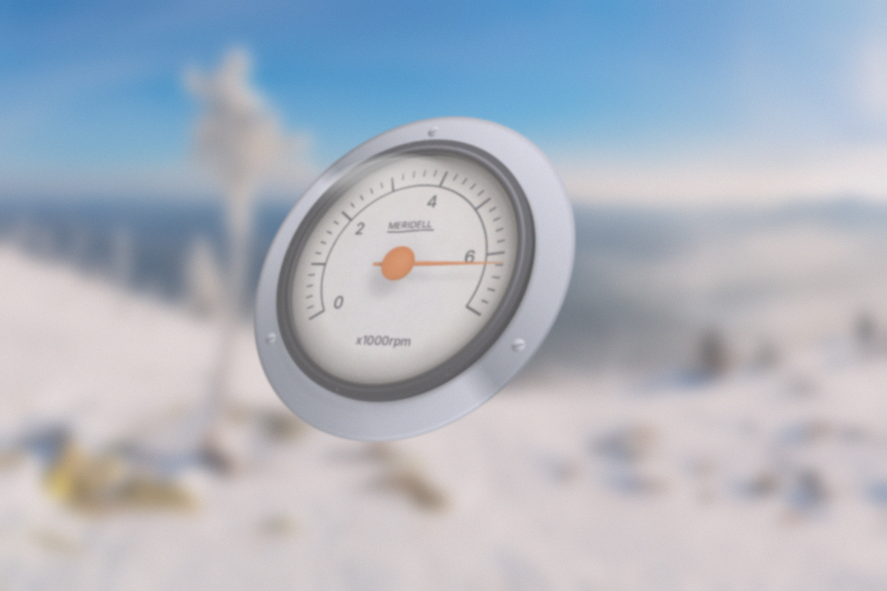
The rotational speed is value=6200 unit=rpm
